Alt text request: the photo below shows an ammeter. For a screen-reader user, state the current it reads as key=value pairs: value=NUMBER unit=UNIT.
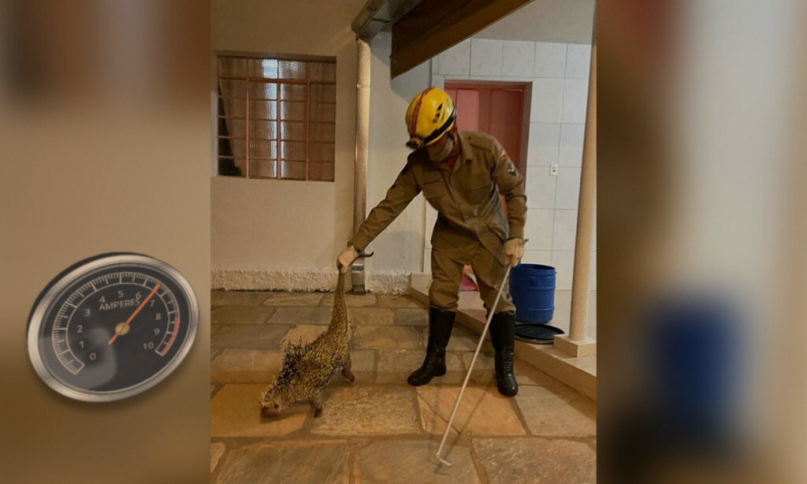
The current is value=6.5 unit=A
